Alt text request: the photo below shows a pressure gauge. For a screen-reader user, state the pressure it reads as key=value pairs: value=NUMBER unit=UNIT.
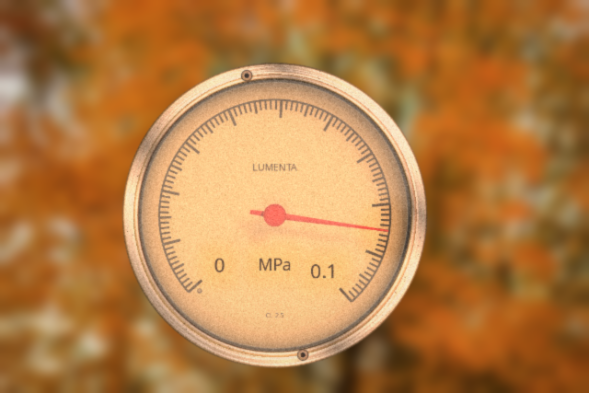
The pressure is value=0.085 unit=MPa
